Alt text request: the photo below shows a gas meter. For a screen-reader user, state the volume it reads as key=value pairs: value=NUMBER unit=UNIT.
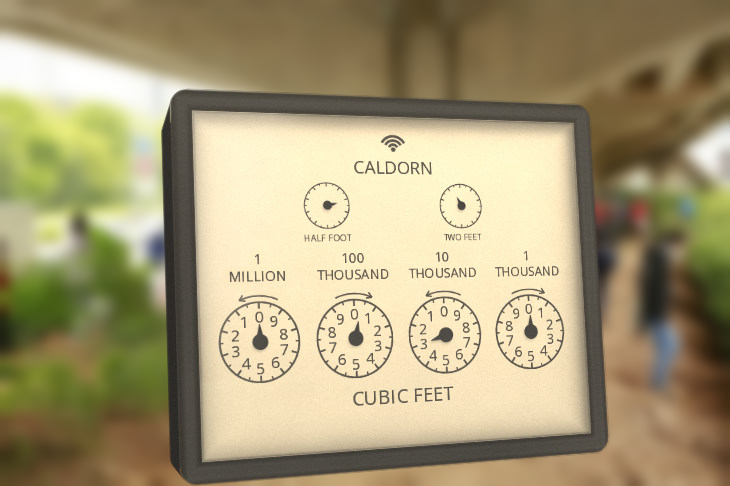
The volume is value=3000 unit=ft³
